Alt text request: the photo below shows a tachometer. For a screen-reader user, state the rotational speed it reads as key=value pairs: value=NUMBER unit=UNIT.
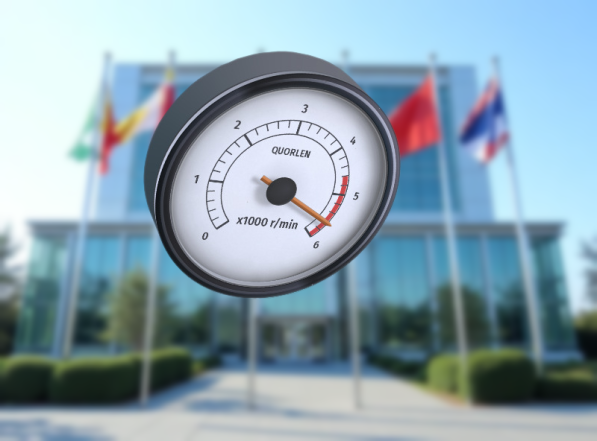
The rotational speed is value=5600 unit=rpm
